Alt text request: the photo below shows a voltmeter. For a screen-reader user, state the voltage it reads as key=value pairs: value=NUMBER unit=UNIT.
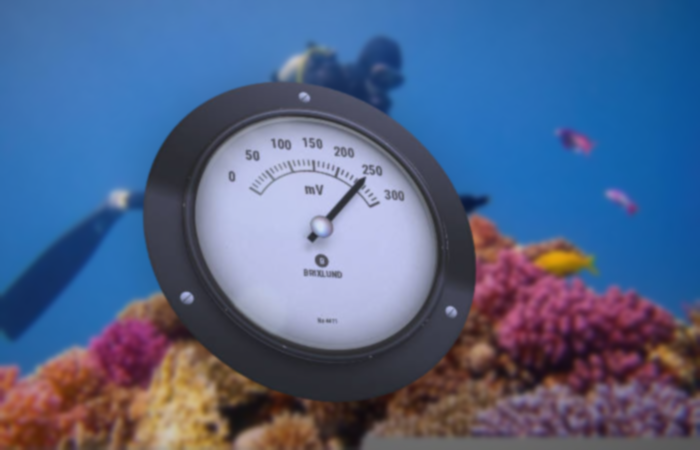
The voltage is value=250 unit=mV
